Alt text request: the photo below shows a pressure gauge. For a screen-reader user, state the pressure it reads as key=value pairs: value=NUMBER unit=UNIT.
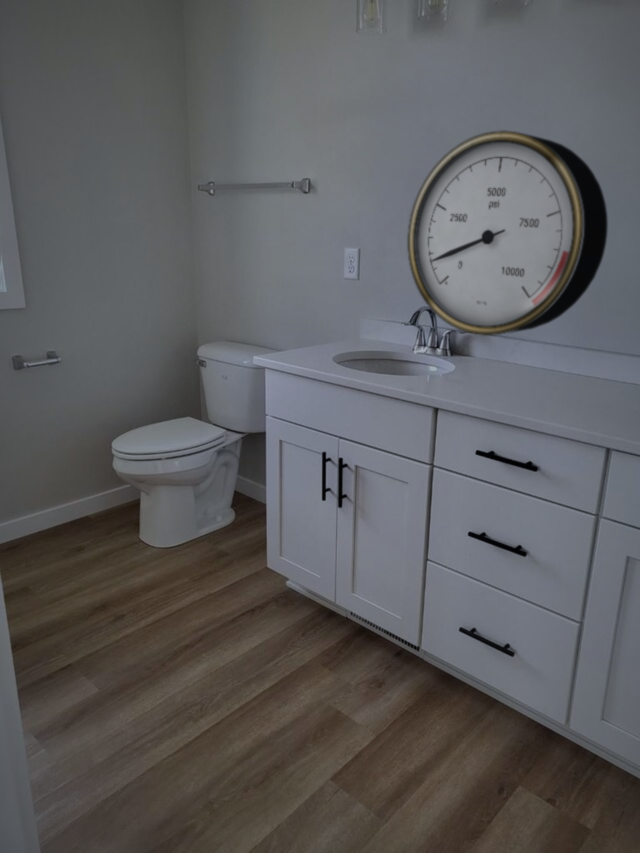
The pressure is value=750 unit=psi
